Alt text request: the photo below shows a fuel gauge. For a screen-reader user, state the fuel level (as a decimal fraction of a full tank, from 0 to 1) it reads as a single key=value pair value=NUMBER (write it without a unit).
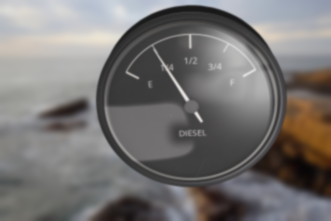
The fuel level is value=0.25
